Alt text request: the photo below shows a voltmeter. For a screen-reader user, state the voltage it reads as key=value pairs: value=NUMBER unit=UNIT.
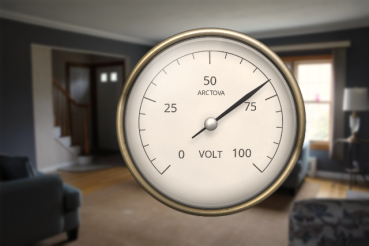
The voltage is value=70 unit=V
